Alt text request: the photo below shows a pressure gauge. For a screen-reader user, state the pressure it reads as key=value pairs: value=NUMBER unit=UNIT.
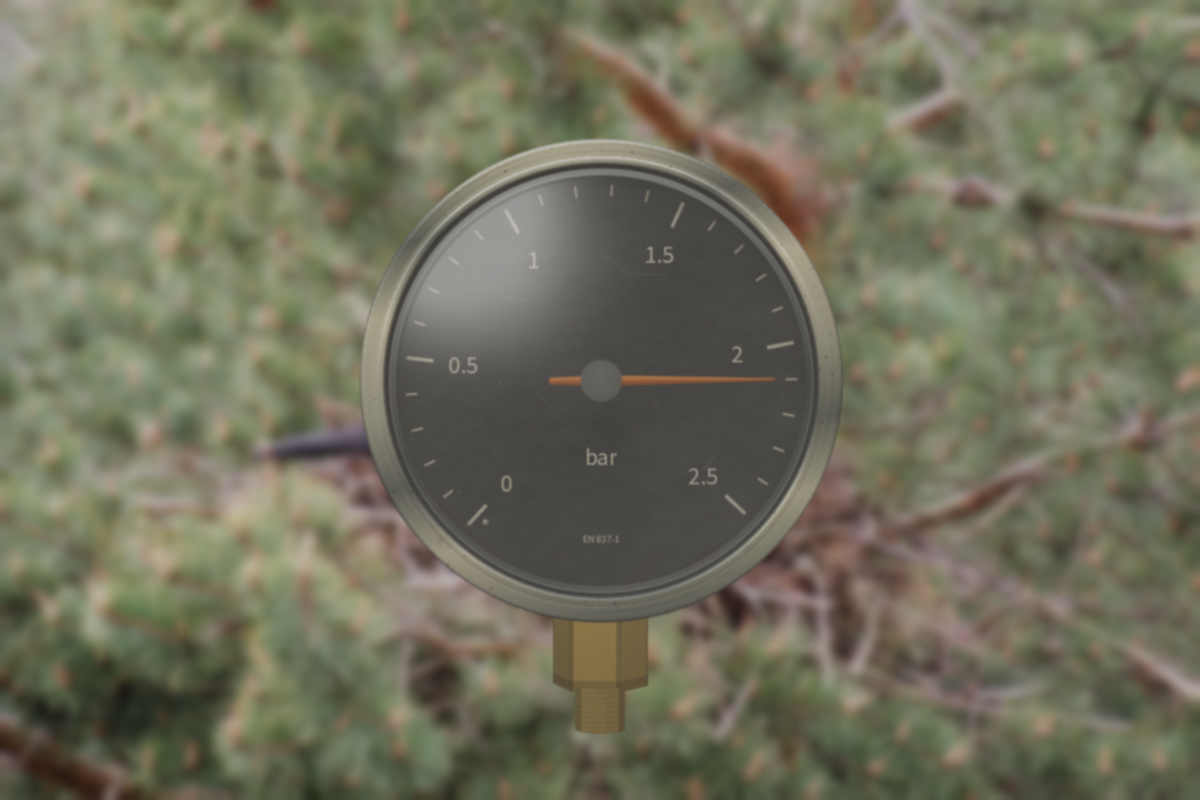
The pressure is value=2.1 unit=bar
